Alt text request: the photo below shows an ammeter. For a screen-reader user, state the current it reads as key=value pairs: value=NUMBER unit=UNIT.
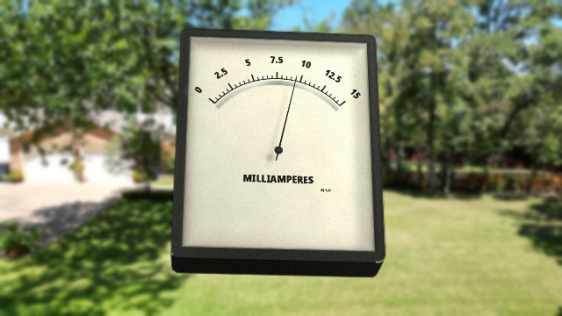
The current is value=9.5 unit=mA
